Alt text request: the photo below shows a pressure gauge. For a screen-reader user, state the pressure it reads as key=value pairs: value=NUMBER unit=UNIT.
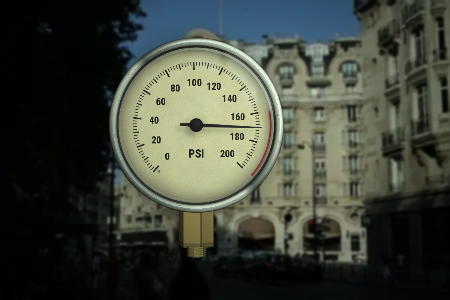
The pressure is value=170 unit=psi
